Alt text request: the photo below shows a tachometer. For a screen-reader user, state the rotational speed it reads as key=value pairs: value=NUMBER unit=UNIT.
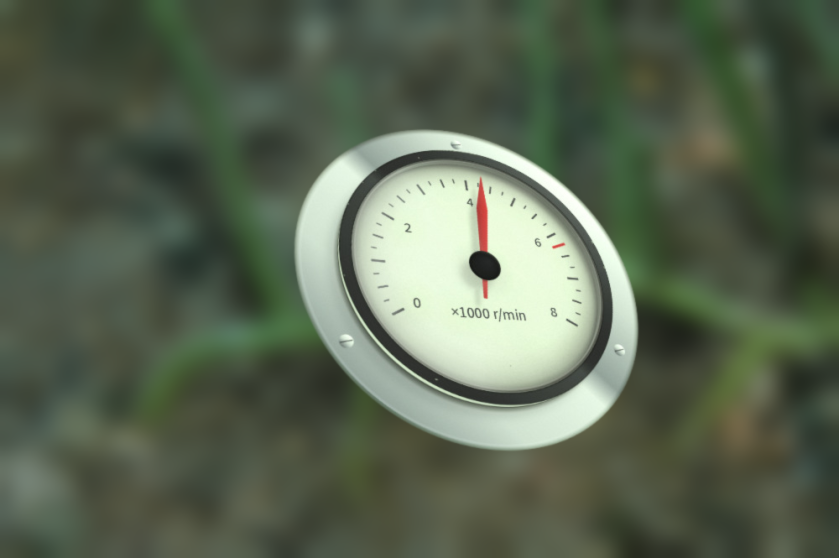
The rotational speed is value=4250 unit=rpm
